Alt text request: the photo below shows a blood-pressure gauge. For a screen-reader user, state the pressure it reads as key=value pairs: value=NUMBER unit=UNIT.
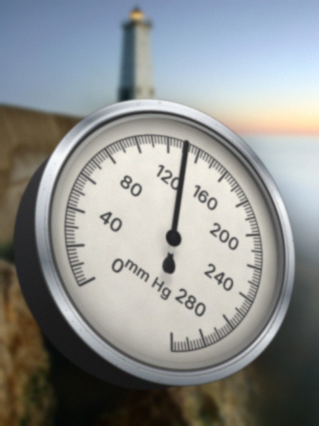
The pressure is value=130 unit=mmHg
